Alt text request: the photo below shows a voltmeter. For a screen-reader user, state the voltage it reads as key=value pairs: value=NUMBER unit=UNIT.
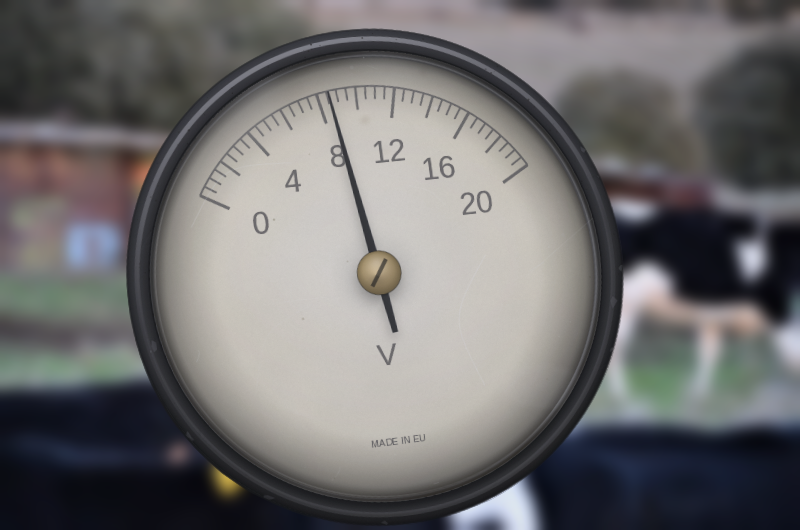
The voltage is value=8.5 unit=V
